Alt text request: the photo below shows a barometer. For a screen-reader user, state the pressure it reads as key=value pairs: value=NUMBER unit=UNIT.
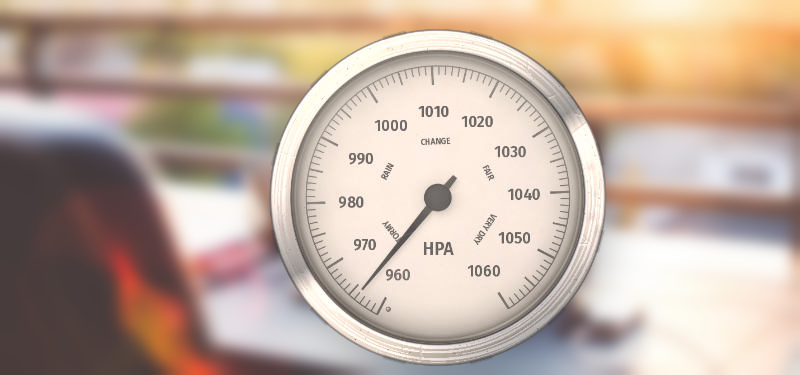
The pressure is value=964 unit=hPa
